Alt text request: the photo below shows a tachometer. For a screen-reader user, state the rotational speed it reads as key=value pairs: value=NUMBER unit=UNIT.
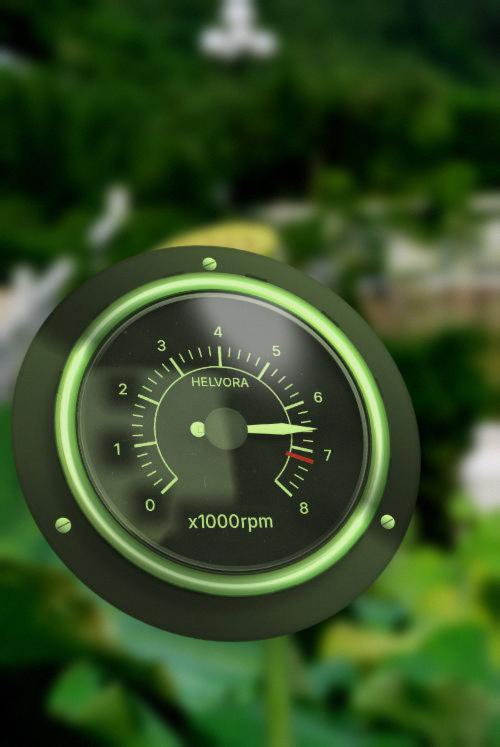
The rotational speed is value=6600 unit=rpm
